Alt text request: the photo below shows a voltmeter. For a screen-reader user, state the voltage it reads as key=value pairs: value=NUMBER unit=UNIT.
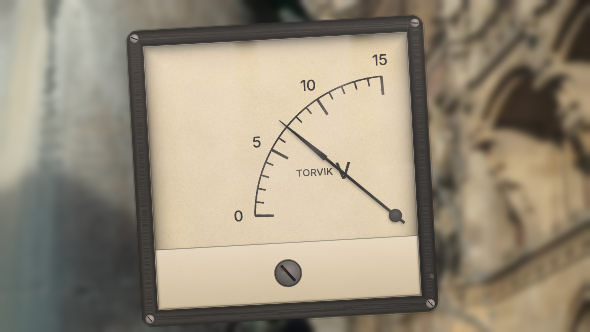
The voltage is value=7 unit=V
